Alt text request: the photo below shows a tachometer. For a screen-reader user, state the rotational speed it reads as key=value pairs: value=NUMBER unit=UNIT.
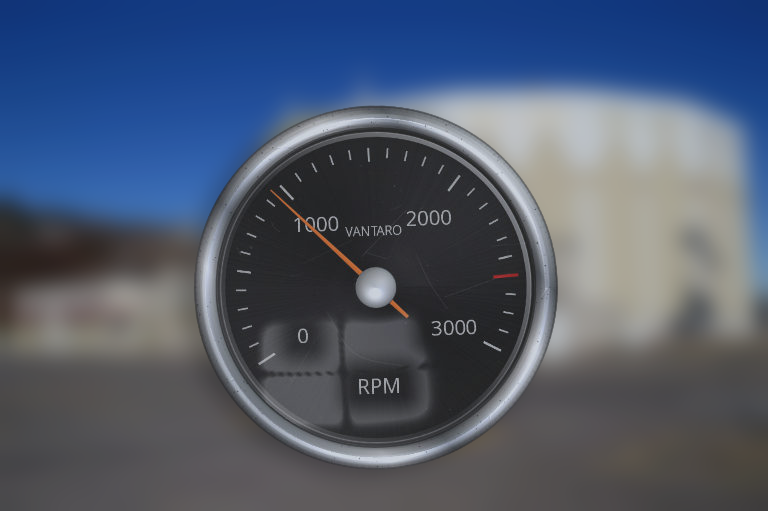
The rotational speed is value=950 unit=rpm
